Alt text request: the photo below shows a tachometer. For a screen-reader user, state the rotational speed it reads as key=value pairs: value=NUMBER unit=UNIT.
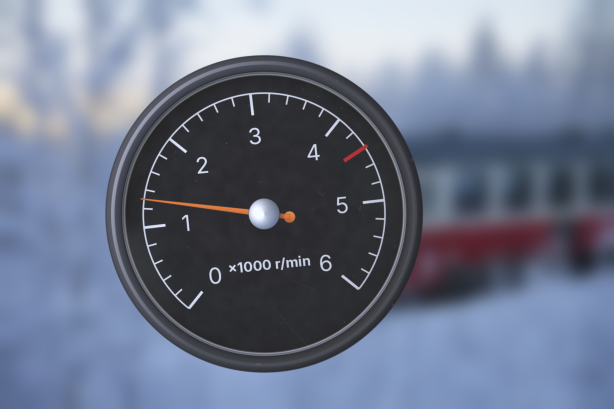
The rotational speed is value=1300 unit=rpm
